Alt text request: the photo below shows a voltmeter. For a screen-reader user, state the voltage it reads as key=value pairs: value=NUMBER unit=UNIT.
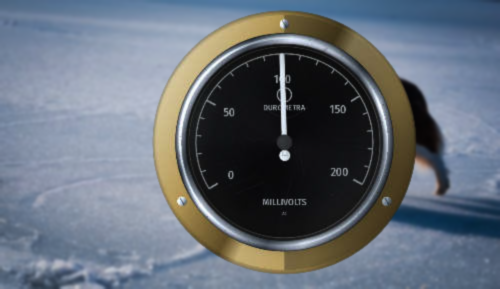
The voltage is value=100 unit=mV
